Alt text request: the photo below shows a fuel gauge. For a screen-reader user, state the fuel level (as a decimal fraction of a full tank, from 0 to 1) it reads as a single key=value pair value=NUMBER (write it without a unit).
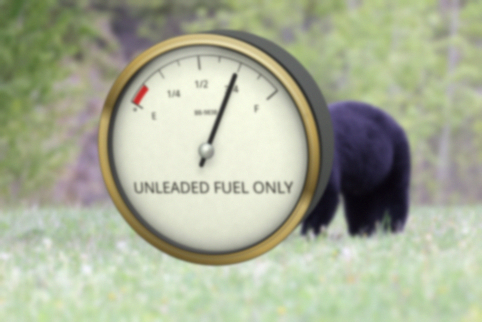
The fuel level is value=0.75
